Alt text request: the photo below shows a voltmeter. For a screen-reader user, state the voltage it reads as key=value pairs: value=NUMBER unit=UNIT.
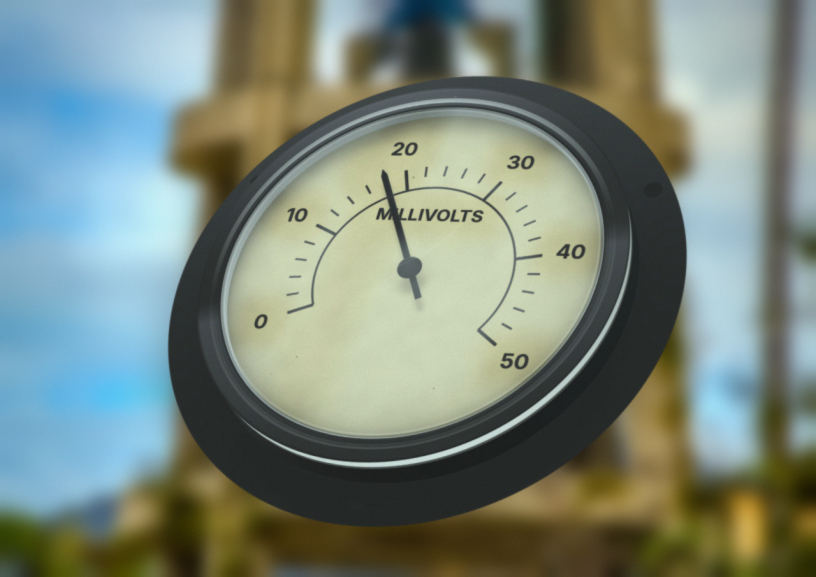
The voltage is value=18 unit=mV
